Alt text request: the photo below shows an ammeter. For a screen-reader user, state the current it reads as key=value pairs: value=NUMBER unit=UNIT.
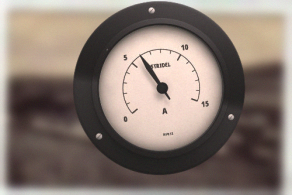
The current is value=6 unit=A
